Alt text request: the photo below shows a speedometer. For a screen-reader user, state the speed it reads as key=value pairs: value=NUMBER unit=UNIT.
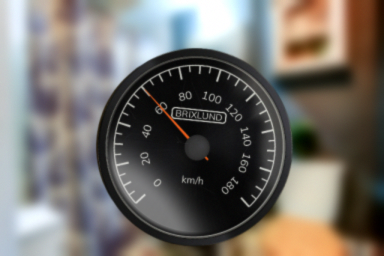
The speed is value=60 unit=km/h
